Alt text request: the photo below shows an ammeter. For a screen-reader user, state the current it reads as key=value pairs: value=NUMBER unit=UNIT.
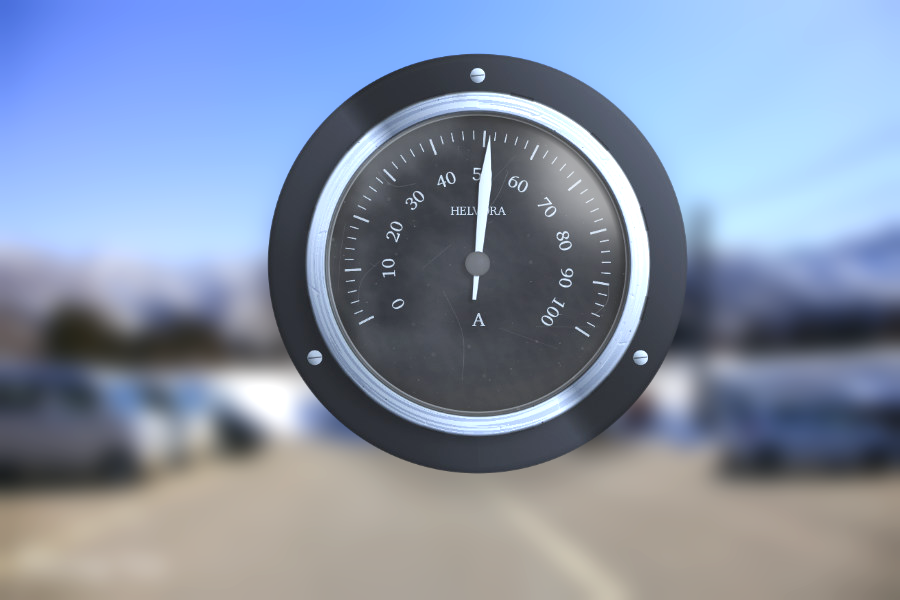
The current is value=51 unit=A
